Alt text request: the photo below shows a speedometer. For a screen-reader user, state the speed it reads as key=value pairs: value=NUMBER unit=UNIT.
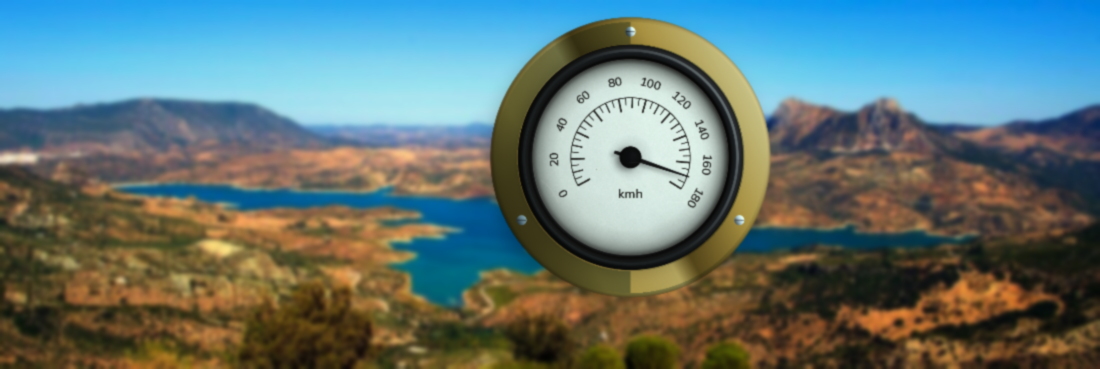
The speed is value=170 unit=km/h
